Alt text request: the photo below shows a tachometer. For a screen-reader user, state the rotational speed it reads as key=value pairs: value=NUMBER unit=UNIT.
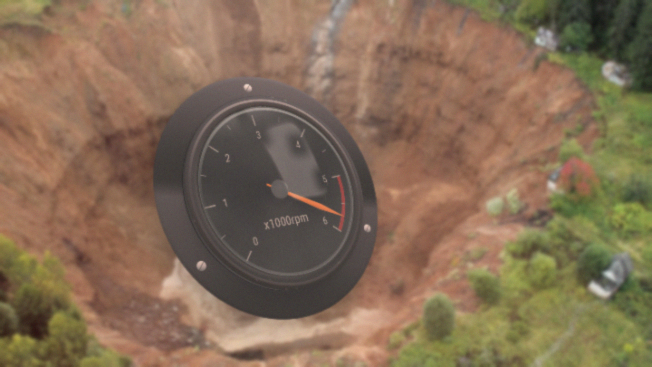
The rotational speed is value=5750 unit=rpm
